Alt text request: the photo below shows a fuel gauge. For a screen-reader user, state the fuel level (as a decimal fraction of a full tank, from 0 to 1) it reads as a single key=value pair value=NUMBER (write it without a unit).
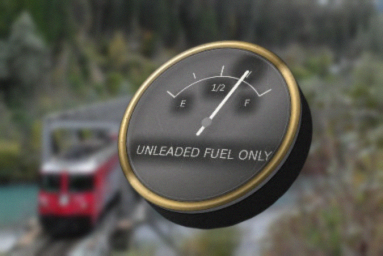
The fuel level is value=0.75
